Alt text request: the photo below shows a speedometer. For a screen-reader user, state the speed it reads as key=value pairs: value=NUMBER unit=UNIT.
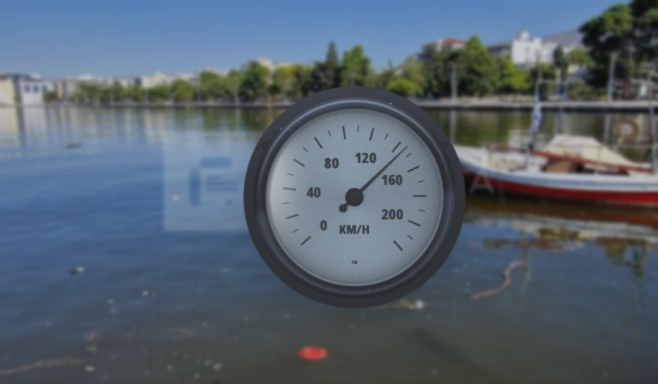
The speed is value=145 unit=km/h
